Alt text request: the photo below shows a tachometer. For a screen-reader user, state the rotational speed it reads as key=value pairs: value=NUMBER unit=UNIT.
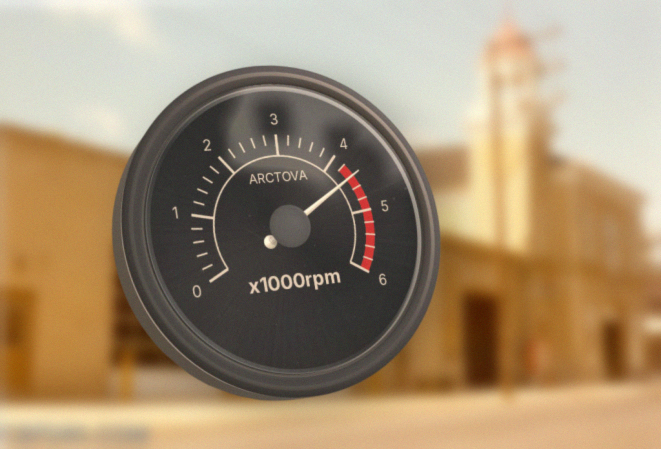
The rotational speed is value=4400 unit=rpm
